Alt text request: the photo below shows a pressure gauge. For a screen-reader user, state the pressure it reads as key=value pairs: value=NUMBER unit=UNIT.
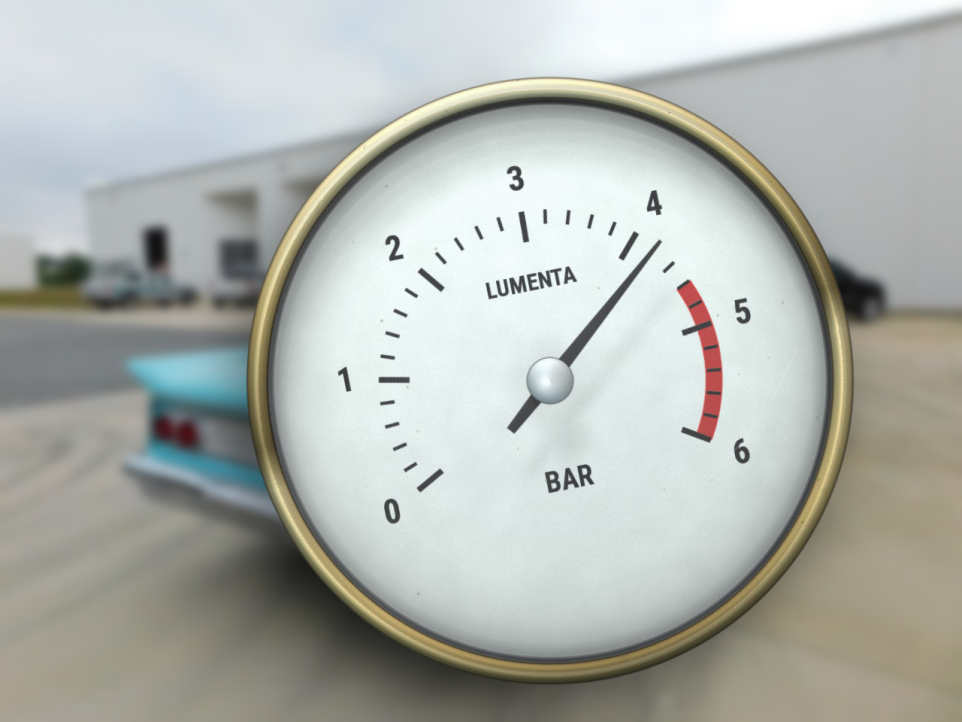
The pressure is value=4.2 unit=bar
